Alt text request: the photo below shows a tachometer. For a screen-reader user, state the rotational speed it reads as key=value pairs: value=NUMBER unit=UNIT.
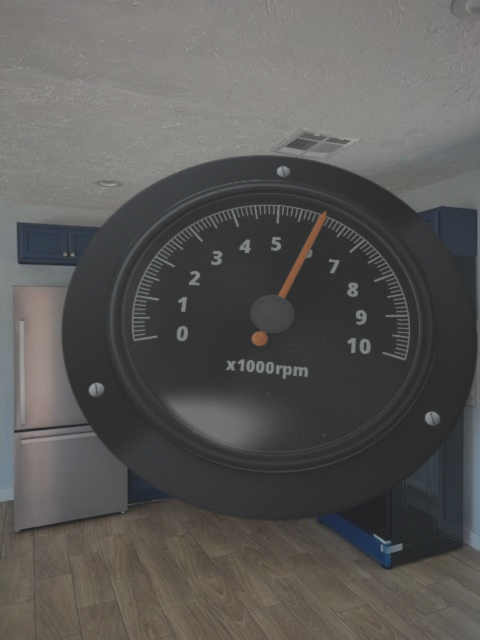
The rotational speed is value=6000 unit=rpm
